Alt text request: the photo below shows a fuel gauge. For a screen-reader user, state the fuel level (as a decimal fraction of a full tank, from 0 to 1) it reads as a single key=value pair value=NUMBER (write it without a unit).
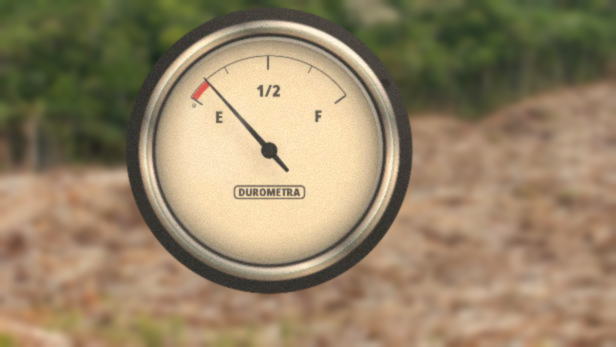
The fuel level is value=0.125
